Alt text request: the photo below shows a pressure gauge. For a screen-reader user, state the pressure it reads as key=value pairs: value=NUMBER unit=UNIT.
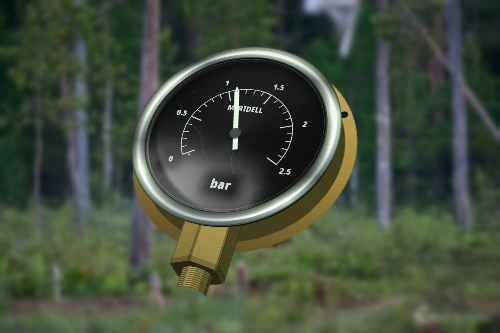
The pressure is value=1.1 unit=bar
